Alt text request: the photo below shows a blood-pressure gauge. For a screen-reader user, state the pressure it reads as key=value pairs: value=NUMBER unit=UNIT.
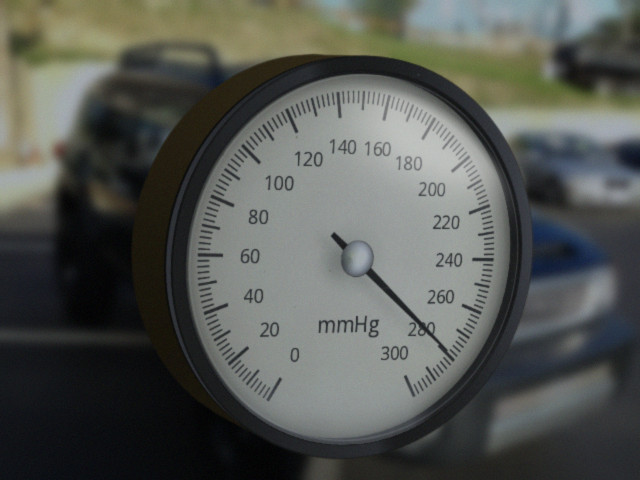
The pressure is value=280 unit=mmHg
